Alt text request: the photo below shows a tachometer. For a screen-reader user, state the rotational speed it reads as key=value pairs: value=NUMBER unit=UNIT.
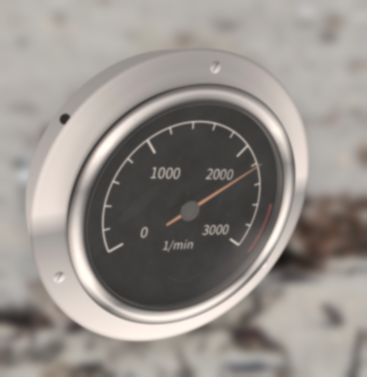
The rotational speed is value=2200 unit=rpm
